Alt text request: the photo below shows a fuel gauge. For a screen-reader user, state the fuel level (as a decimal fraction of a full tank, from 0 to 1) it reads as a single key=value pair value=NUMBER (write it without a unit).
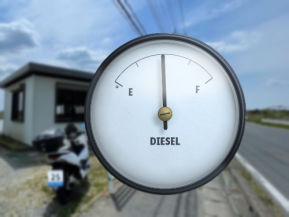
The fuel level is value=0.5
